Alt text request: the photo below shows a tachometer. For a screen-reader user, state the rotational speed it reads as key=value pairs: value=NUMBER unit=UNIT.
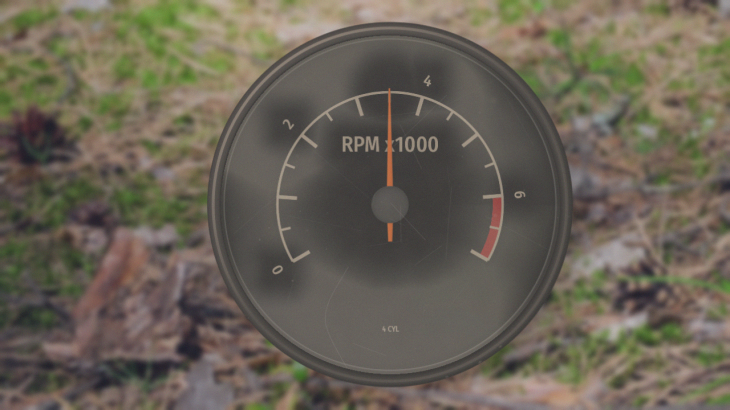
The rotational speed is value=3500 unit=rpm
